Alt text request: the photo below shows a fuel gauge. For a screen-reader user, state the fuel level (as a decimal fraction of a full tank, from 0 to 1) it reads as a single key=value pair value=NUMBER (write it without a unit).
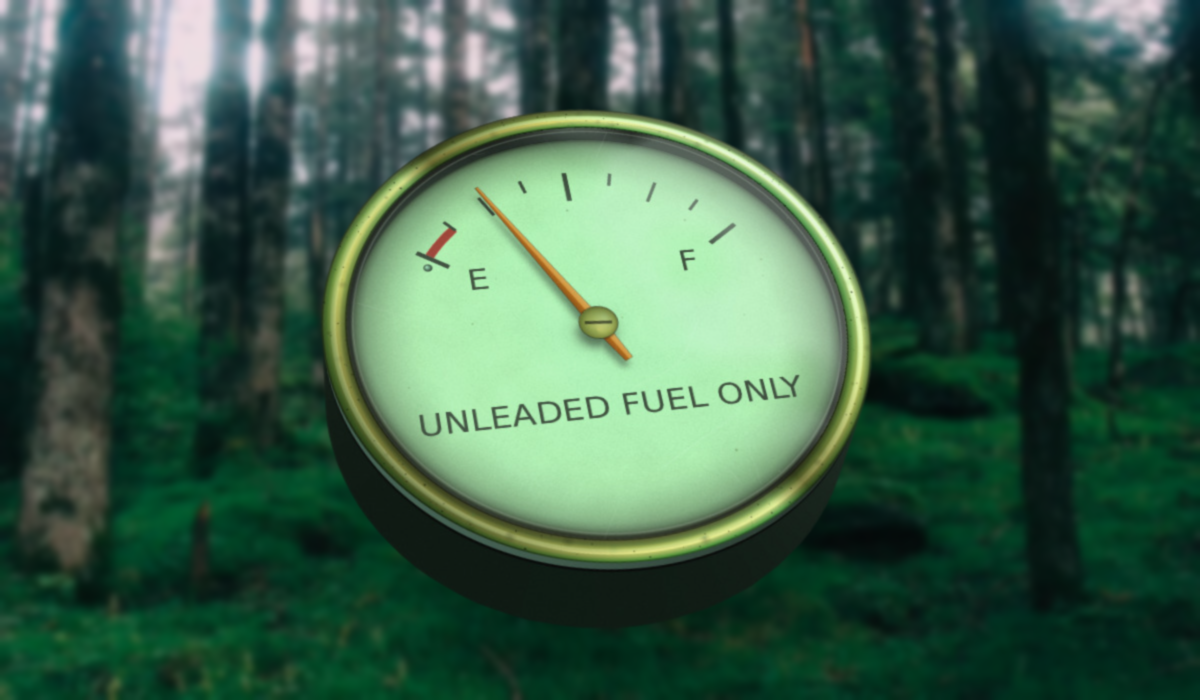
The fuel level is value=0.25
